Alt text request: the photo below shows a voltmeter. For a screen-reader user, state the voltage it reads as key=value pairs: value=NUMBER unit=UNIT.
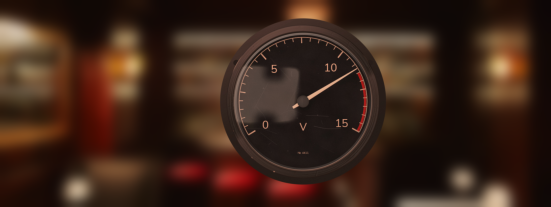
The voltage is value=11.25 unit=V
